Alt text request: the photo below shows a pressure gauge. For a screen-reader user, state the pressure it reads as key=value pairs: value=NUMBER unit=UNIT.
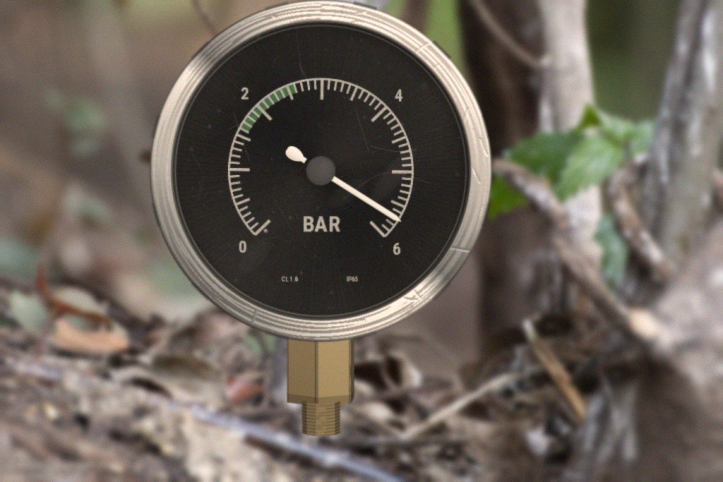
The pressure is value=5.7 unit=bar
